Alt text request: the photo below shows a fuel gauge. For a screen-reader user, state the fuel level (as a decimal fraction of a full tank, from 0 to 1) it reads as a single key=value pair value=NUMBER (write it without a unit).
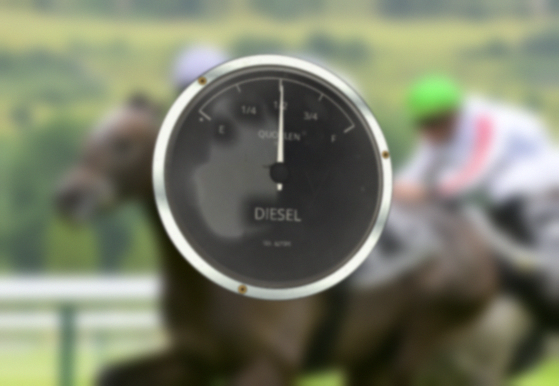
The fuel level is value=0.5
